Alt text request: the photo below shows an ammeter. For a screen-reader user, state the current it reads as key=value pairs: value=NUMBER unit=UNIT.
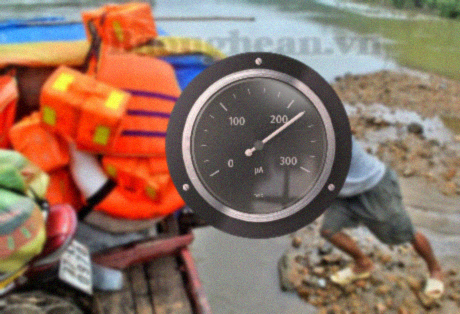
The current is value=220 unit=µA
